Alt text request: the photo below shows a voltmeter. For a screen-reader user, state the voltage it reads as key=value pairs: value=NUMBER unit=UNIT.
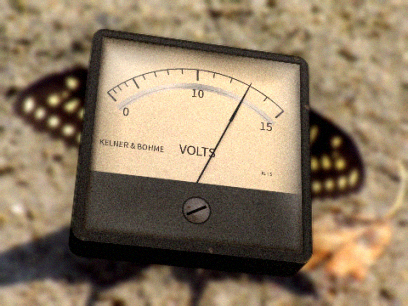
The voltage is value=13 unit=V
